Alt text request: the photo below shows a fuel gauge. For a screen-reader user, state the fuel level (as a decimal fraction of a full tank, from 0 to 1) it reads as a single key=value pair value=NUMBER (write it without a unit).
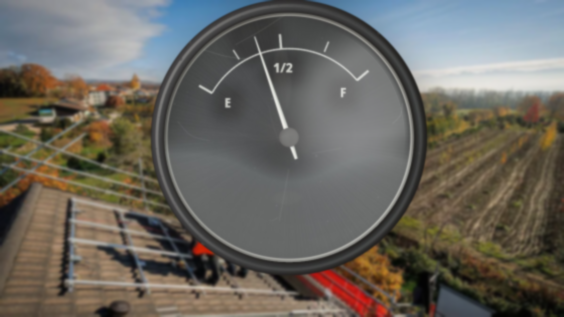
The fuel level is value=0.375
